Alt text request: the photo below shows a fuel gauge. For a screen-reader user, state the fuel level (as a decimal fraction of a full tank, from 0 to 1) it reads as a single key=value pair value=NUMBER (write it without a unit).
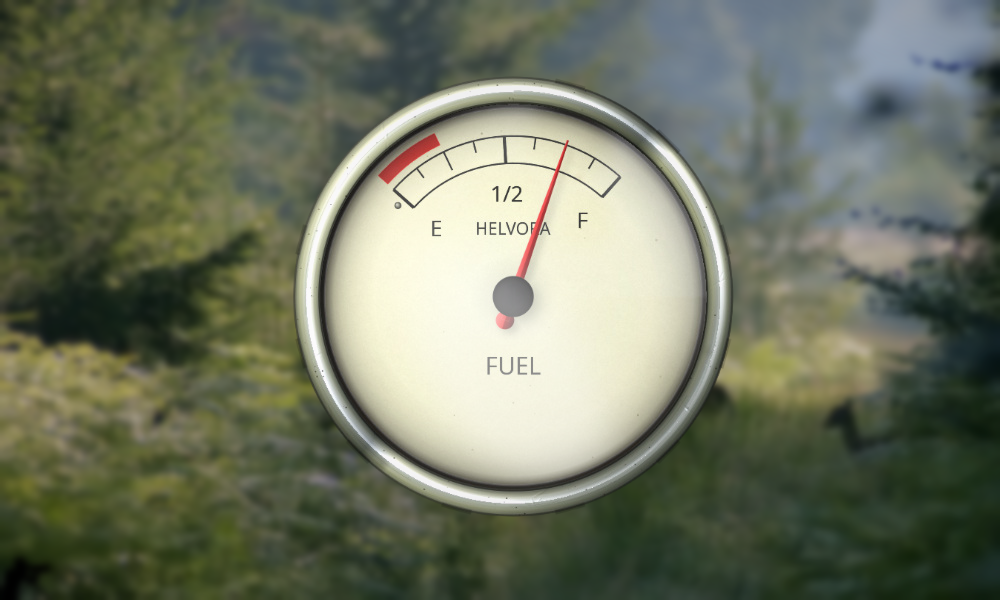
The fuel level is value=0.75
